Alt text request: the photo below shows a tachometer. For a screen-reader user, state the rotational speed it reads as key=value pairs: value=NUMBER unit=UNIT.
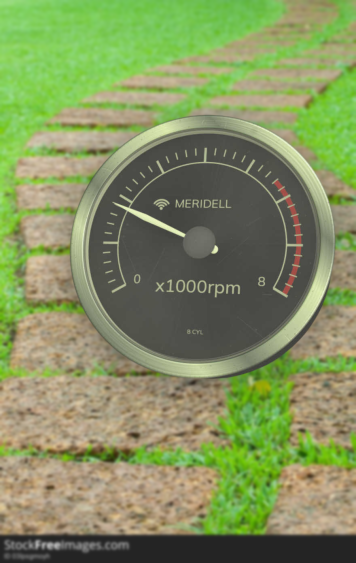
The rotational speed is value=1800 unit=rpm
